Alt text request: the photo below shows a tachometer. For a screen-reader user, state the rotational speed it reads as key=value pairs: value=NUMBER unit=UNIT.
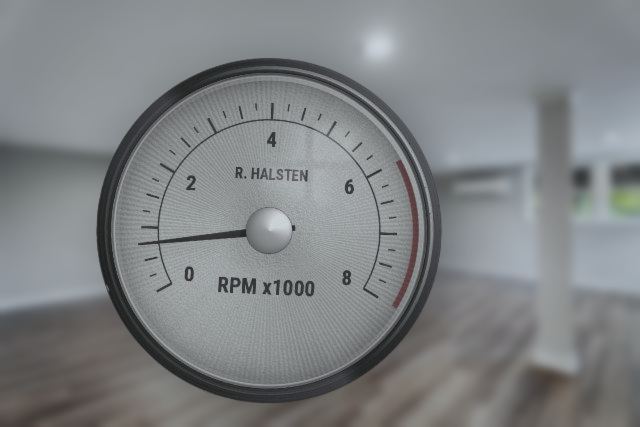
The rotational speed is value=750 unit=rpm
